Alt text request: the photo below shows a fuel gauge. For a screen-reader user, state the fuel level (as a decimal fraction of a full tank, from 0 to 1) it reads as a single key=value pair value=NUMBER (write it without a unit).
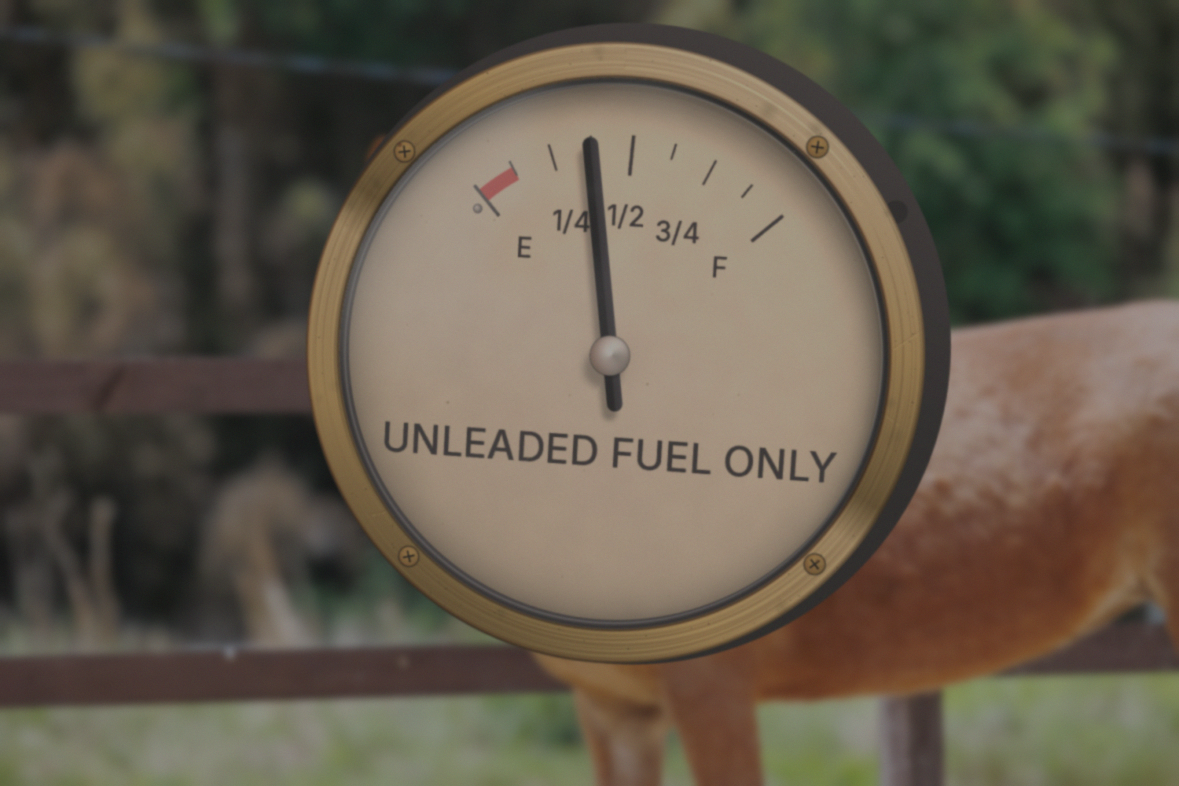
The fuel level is value=0.375
